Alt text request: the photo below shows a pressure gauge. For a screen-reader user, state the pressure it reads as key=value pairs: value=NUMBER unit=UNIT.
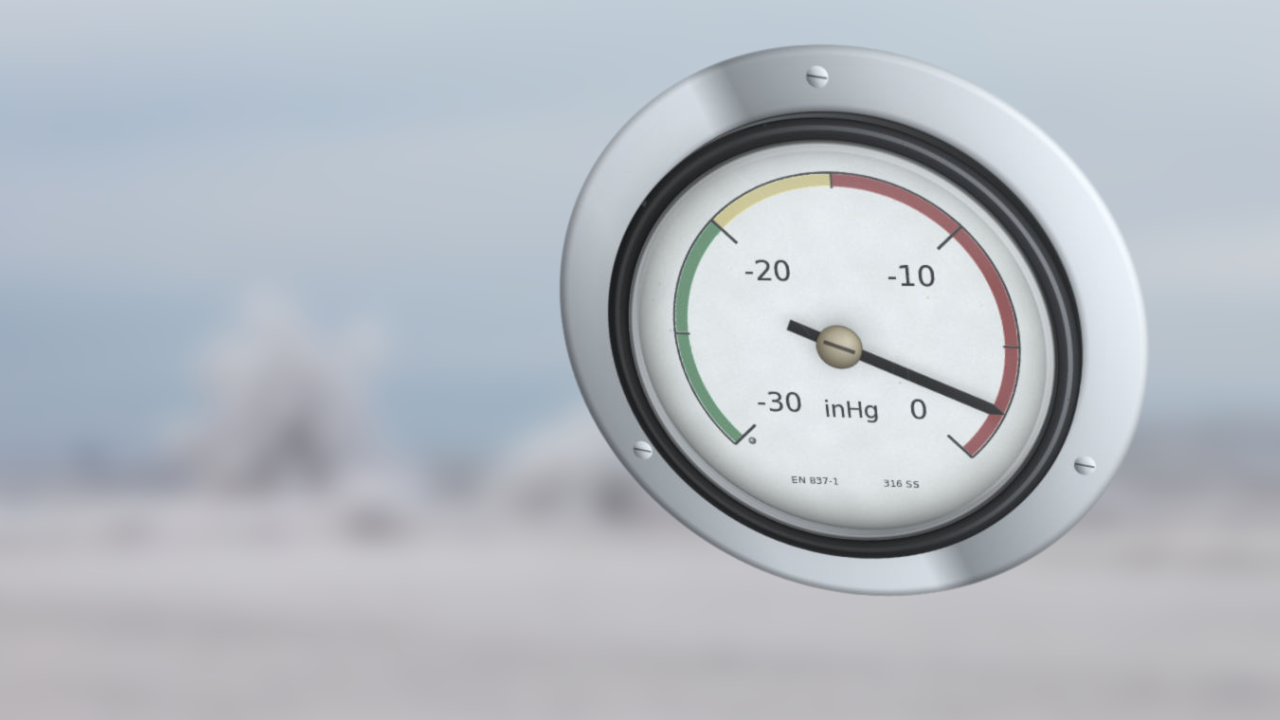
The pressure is value=-2.5 unit=inHg
